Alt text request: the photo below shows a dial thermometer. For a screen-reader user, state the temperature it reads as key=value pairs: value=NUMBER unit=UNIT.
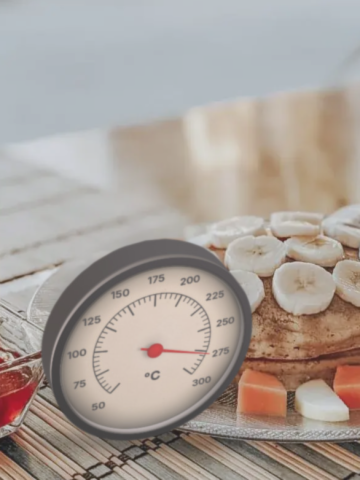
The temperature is value=275 unit=°C
